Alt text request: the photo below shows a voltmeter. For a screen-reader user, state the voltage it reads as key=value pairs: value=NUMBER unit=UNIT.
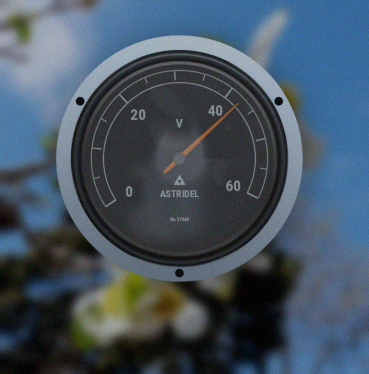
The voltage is value=42.5 unit=V
